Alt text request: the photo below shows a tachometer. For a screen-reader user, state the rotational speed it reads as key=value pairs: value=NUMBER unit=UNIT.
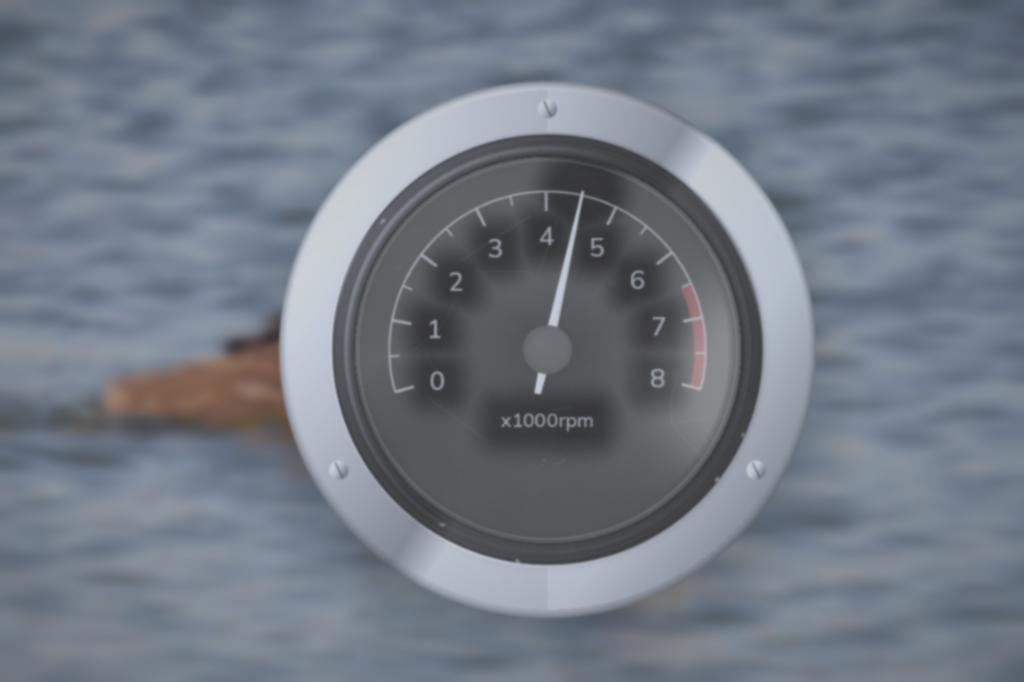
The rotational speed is value=4500 unit=rpm
